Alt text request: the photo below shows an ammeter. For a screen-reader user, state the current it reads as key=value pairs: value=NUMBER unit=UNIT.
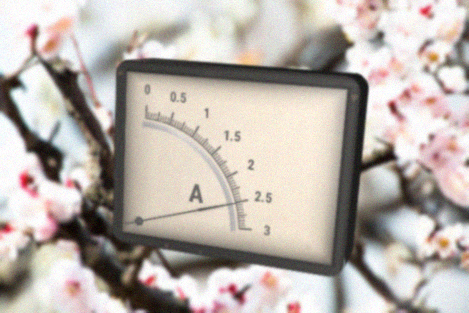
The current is value=2.5 unit=A
